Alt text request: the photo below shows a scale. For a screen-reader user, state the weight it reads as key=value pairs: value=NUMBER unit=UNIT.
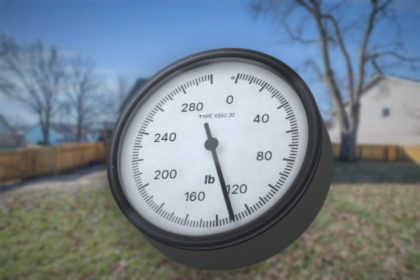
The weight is value=130 unit=lb
